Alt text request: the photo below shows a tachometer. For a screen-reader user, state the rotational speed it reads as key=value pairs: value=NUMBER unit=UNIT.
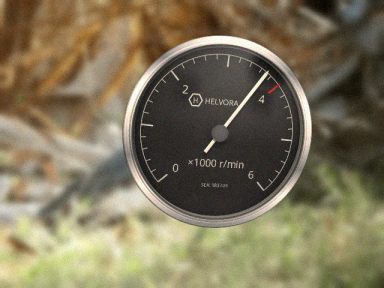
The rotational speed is value=3700 unit=rpm
